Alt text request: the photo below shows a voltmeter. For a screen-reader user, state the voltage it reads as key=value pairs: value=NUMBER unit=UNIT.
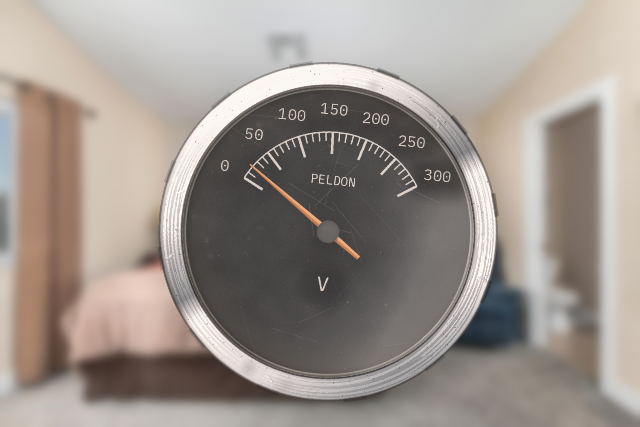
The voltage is value=20 unit=V
